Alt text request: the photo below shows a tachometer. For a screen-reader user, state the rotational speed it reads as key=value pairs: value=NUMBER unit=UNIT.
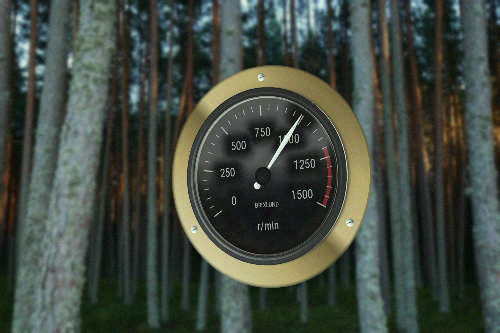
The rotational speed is value=1000 unit=rpm
